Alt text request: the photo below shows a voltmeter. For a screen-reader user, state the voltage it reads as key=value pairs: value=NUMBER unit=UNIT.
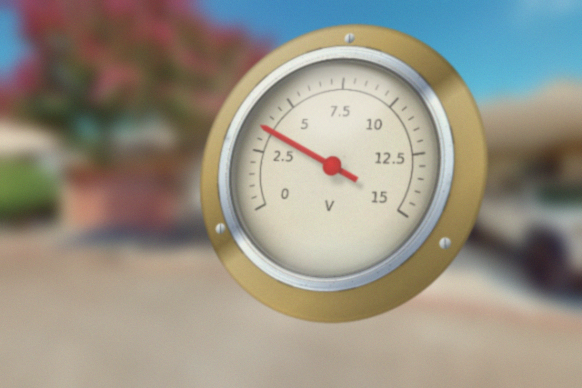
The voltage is value=3.5 unit=V
